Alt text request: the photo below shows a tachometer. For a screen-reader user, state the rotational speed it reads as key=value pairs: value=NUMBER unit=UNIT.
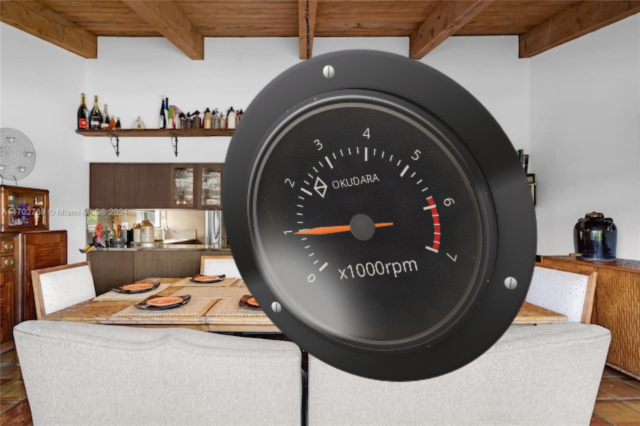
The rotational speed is value=1000 unit=rpm
